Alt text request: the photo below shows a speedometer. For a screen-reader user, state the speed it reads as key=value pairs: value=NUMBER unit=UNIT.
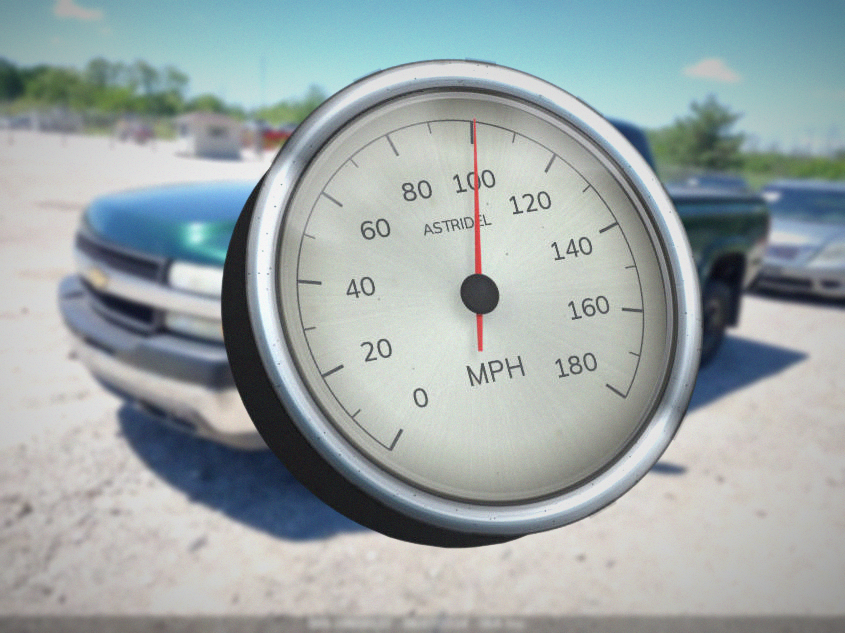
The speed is value=100 unit=mph
